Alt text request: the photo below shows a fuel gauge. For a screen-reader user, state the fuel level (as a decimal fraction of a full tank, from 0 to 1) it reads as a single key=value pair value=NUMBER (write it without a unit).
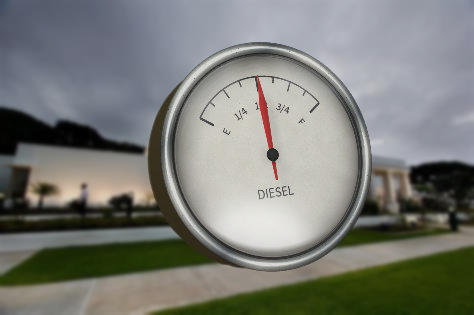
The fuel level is value=0.5
